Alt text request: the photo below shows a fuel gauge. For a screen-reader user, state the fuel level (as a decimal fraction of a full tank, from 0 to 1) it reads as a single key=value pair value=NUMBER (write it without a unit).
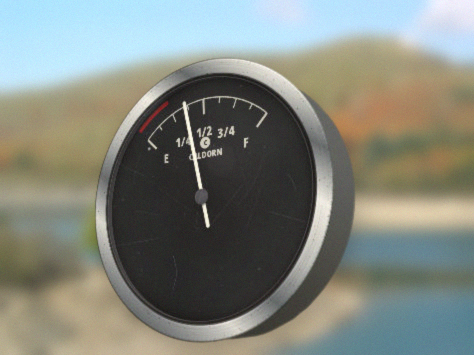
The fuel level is value=0.375
